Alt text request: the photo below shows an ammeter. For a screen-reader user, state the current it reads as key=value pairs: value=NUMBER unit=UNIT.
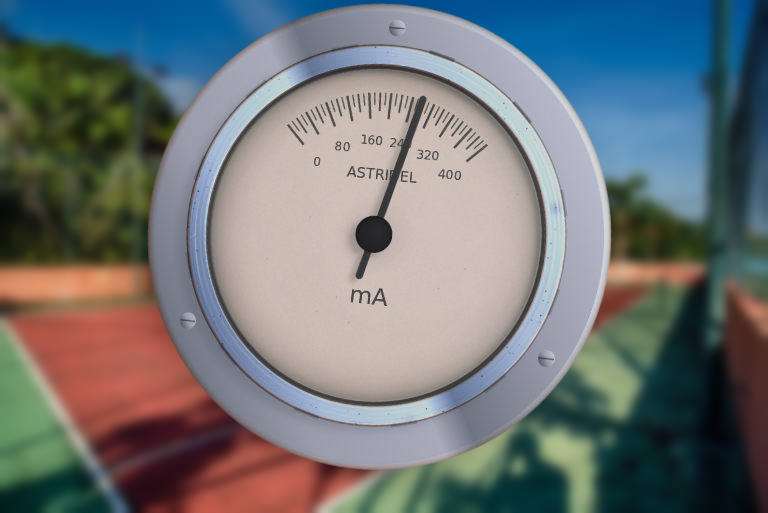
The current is value=260 unit=mA
